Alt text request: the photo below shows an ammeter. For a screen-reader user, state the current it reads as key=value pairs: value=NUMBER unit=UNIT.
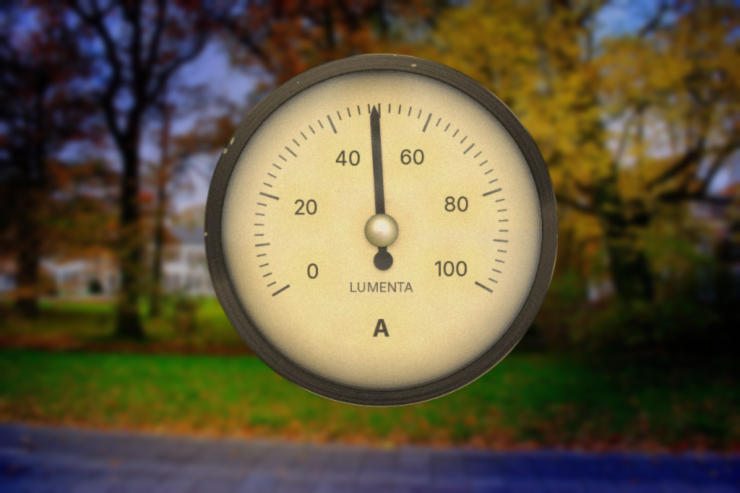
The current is value=49 unit=A
